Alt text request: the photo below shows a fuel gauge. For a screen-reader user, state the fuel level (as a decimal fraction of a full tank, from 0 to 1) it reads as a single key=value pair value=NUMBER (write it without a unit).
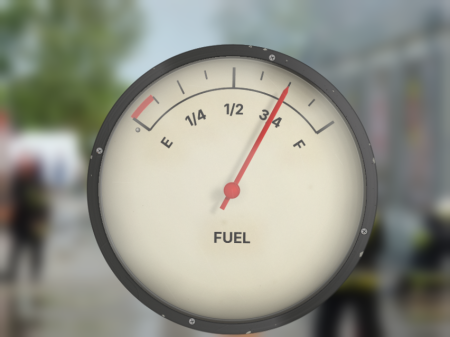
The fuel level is value=0.75
